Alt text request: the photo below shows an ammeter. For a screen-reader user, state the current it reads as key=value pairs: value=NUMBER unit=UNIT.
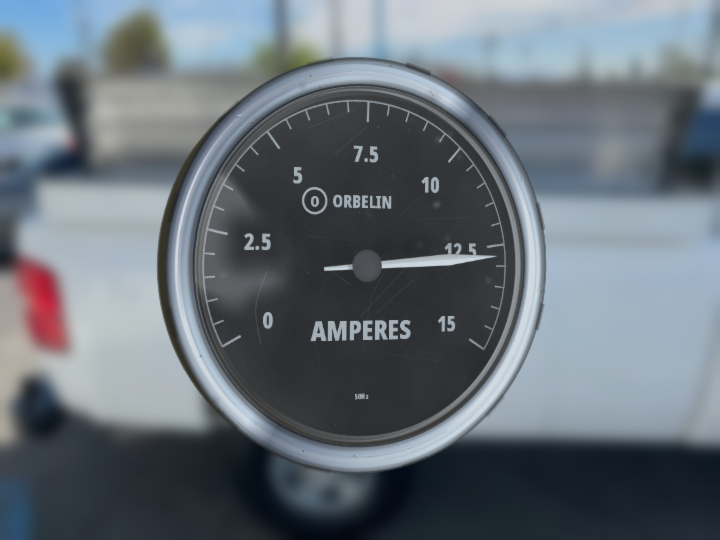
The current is value=12.75 unit=A
